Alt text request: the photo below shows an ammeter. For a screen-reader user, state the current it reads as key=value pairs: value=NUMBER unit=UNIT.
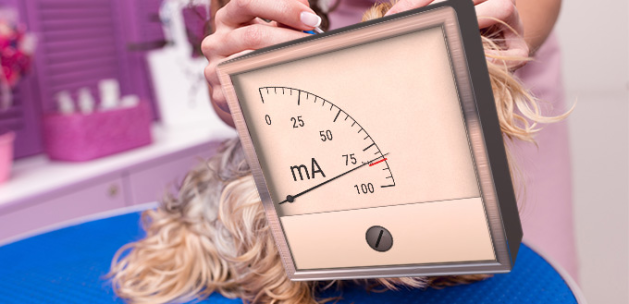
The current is value=82.5 unit=mA
